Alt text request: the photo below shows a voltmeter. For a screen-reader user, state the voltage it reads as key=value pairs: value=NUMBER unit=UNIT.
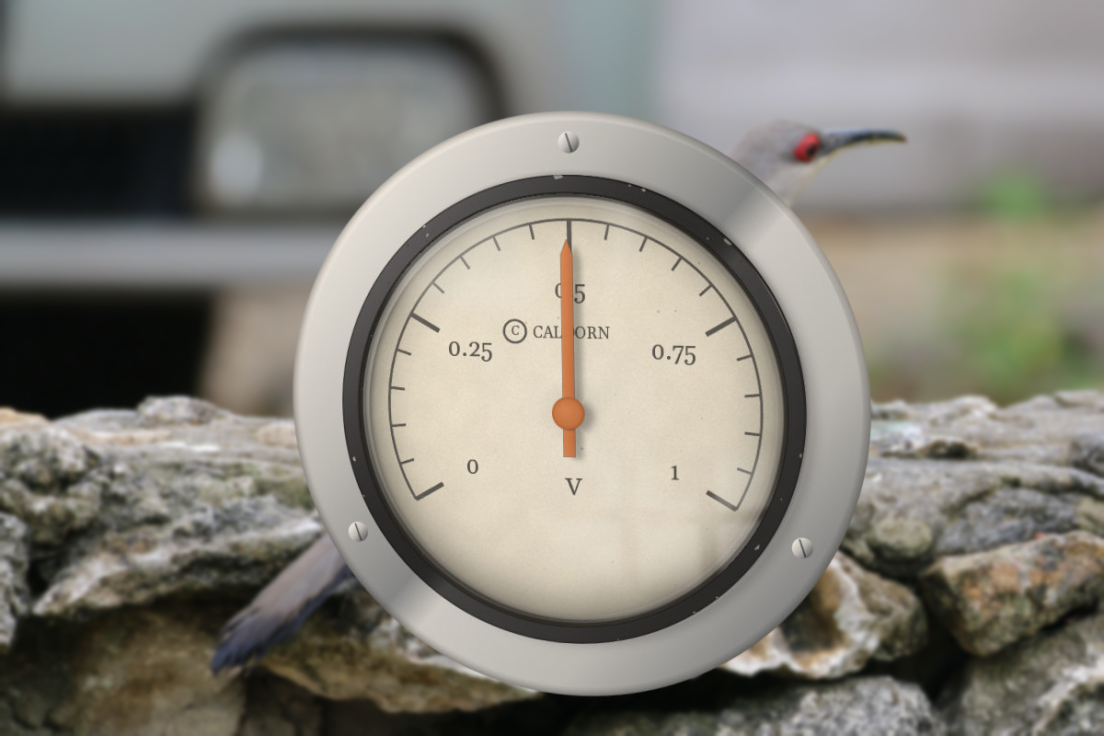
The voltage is value=0.5 unit=V
